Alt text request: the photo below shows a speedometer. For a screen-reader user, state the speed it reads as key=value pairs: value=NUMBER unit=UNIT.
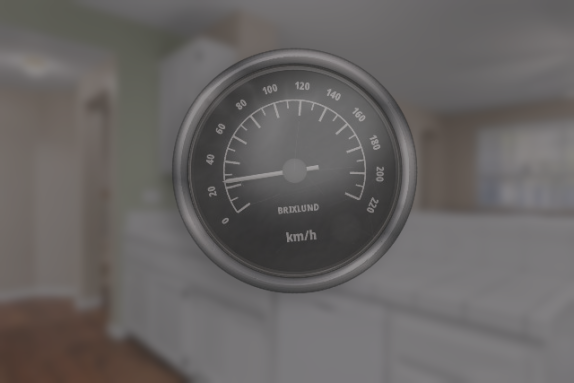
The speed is value=25 unit=km/h
